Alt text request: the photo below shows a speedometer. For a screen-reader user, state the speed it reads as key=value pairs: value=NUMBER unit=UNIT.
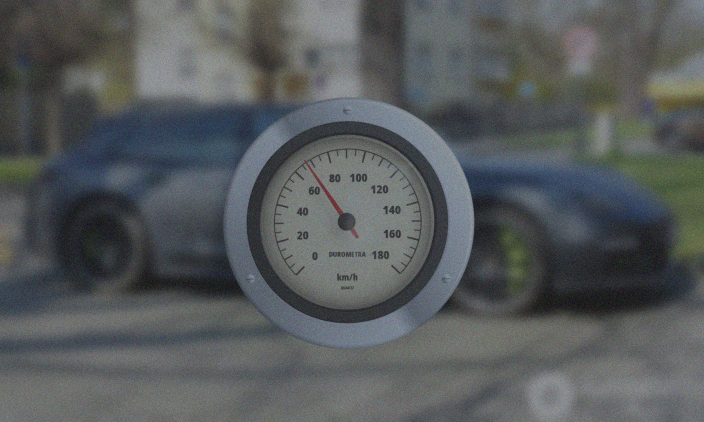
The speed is value=67.5 unit=km/h
